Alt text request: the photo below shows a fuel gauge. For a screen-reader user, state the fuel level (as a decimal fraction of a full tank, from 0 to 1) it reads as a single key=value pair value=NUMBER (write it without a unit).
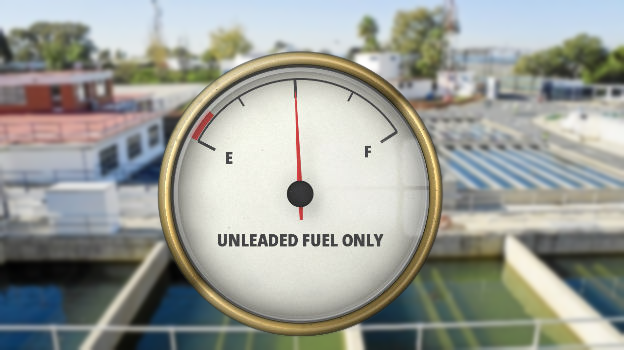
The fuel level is value=0.5
